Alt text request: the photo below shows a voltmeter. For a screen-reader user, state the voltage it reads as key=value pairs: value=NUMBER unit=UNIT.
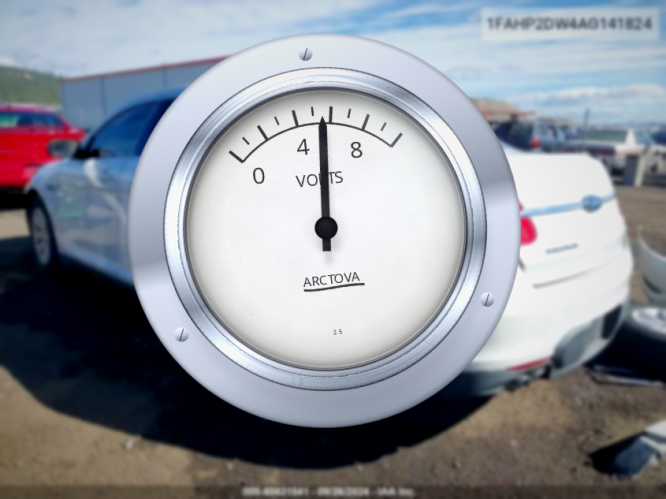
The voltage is value=5.5 unit=V
